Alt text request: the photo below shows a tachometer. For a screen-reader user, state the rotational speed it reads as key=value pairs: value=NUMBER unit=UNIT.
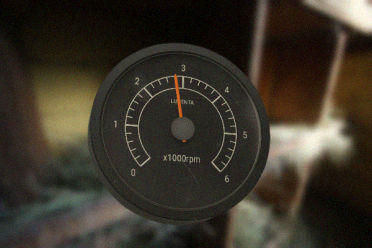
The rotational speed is value=2800 unit=rpm
